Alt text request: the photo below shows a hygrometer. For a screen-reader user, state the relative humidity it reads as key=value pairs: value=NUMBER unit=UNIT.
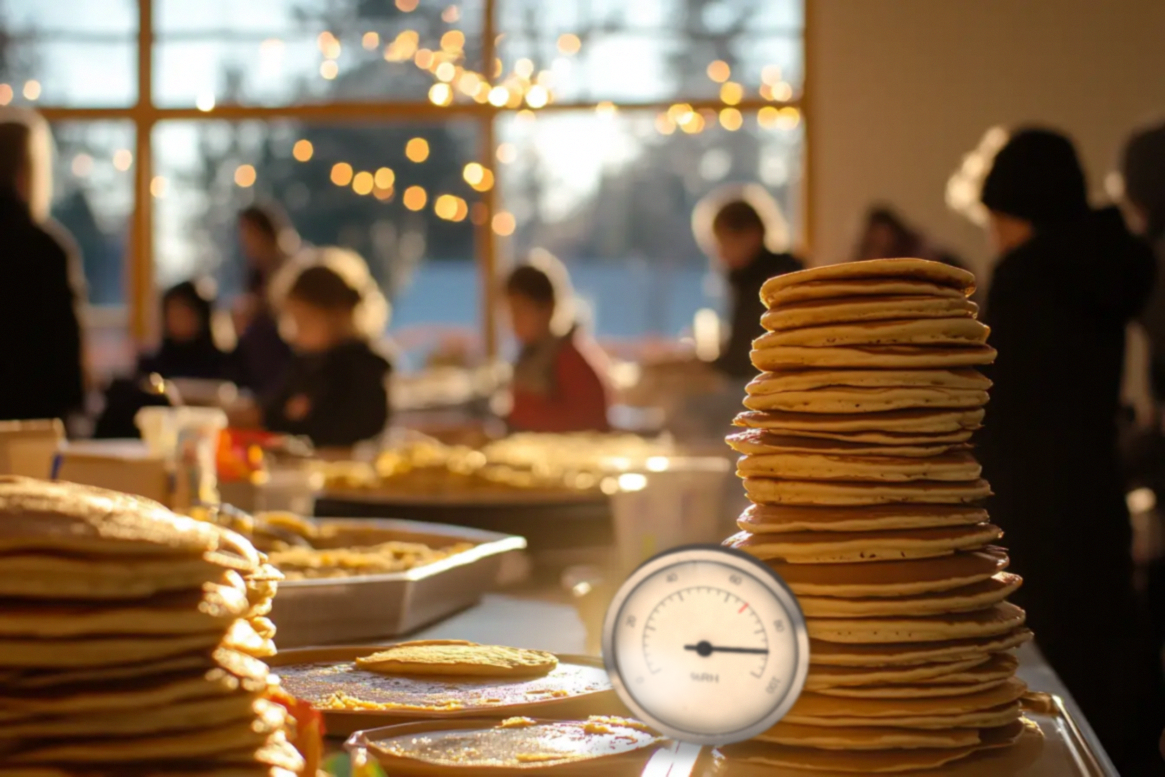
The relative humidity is value=88 unit=%
